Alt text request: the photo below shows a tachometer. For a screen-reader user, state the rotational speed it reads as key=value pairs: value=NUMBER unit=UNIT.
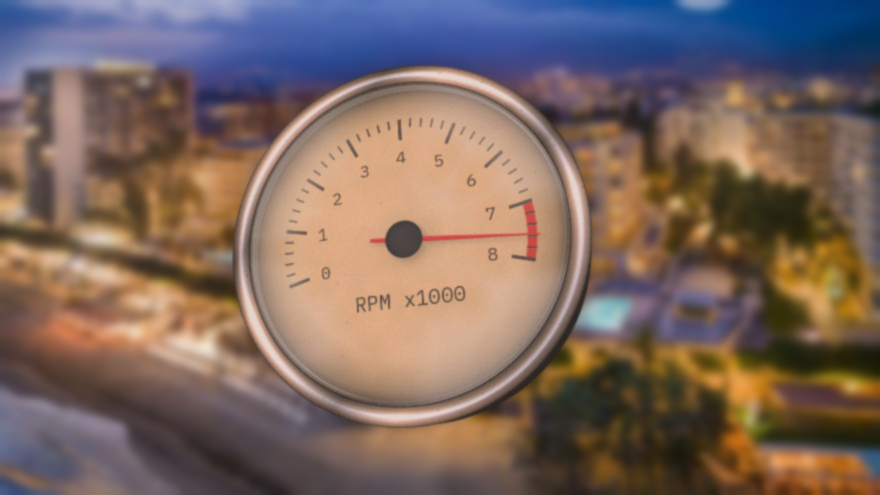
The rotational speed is value=7600 unit=rpm
